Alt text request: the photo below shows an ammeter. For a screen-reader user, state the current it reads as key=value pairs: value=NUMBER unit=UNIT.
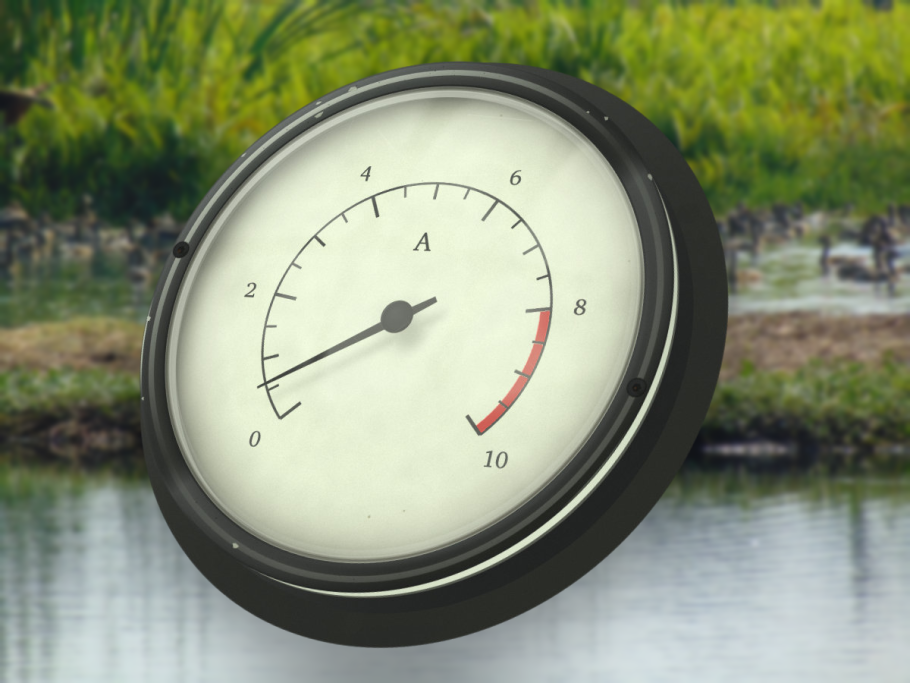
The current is value=0.5 unit=A
